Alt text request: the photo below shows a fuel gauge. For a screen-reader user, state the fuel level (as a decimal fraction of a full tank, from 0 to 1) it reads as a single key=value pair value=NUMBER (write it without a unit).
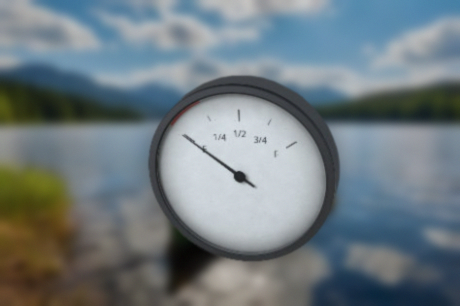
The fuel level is value=0
